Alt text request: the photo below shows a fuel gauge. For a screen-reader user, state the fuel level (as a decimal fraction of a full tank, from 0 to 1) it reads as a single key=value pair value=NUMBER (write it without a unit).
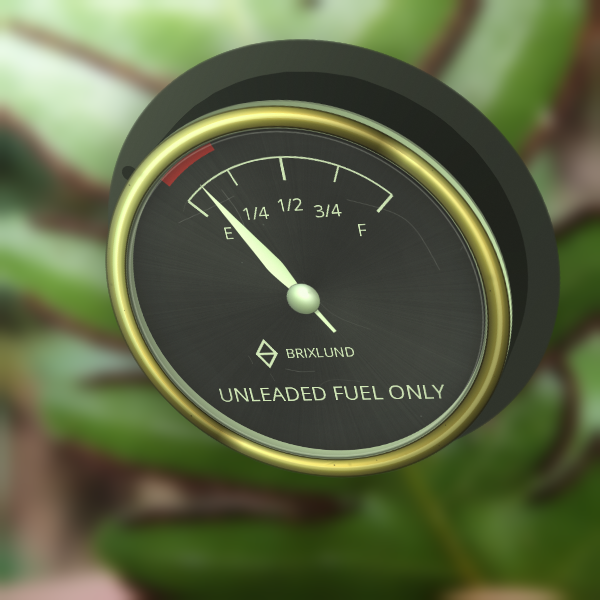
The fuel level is value=0.125
